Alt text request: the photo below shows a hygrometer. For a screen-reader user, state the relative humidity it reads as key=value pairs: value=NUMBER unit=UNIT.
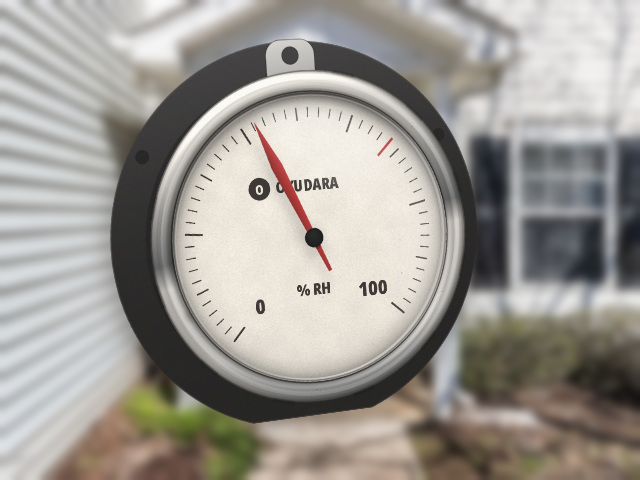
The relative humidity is value=42 unit=%
